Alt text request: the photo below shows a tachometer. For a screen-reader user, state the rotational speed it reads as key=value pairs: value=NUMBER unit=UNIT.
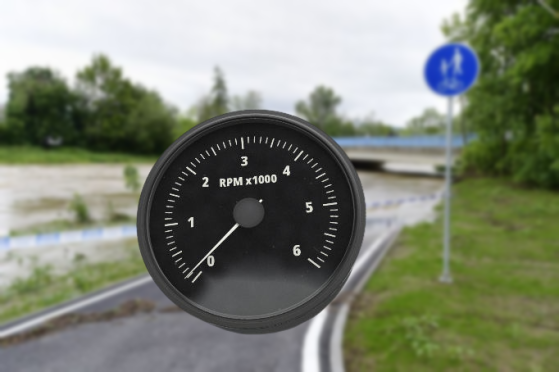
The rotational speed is value=100 unit=rpm
